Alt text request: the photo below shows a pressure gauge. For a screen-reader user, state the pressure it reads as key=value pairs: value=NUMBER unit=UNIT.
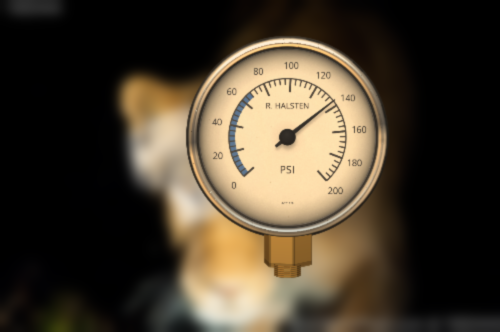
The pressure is value=136 unit=psi
